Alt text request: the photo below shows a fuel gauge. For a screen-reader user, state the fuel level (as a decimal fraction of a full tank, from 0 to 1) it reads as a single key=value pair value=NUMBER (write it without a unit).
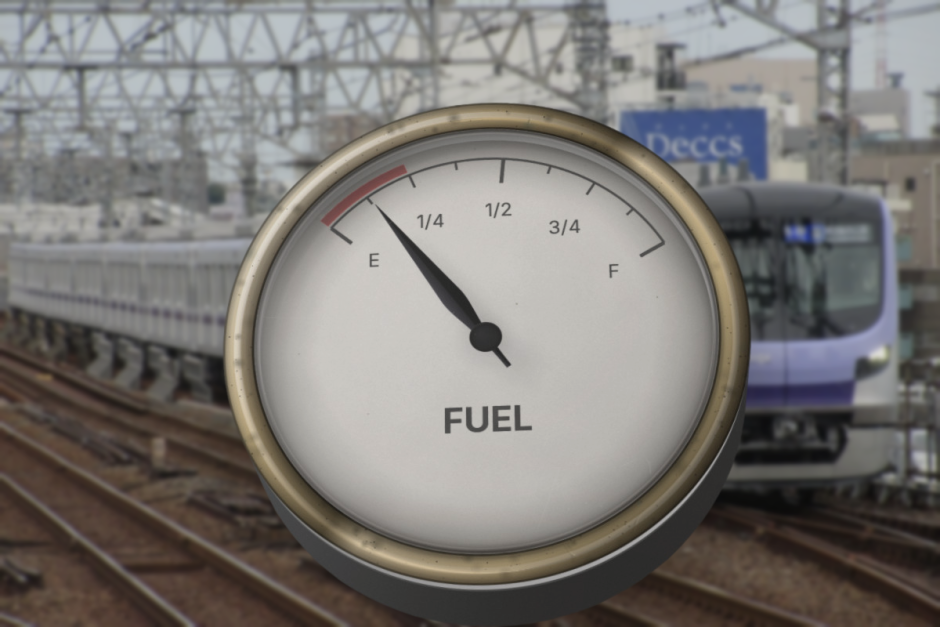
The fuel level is value=0.125
